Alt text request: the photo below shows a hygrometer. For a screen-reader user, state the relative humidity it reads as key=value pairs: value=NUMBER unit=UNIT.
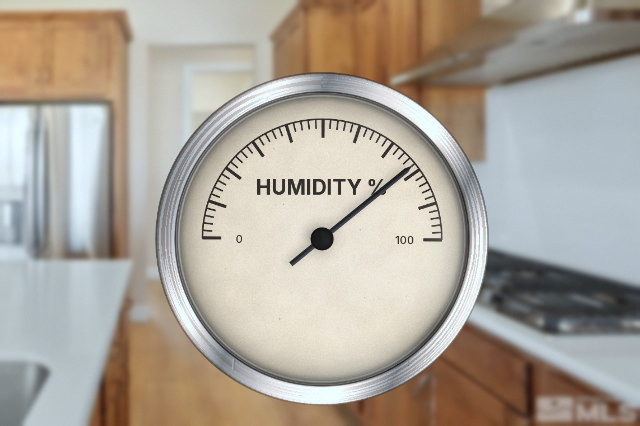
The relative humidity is value=78 unit=%
